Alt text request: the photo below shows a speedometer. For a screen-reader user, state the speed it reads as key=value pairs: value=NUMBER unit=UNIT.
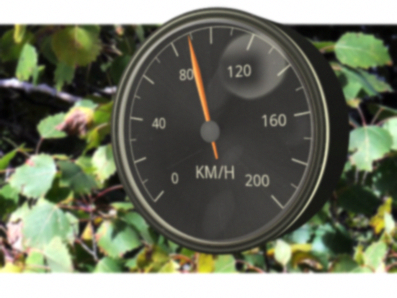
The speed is value=90 unit=km/h
